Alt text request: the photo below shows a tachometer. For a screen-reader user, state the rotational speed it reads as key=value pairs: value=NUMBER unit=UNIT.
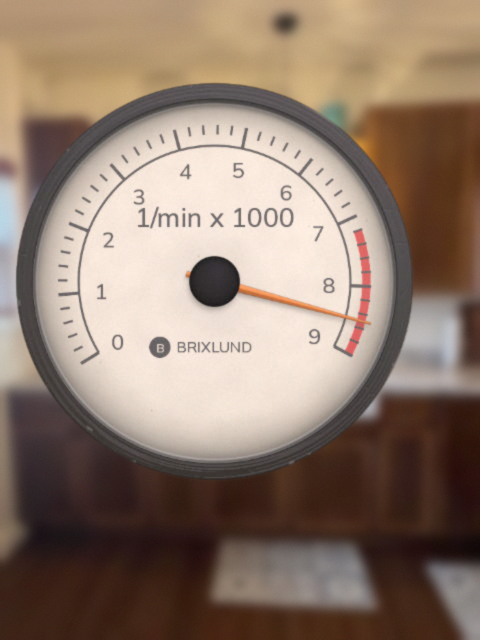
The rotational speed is value=8500 unit=rpm
